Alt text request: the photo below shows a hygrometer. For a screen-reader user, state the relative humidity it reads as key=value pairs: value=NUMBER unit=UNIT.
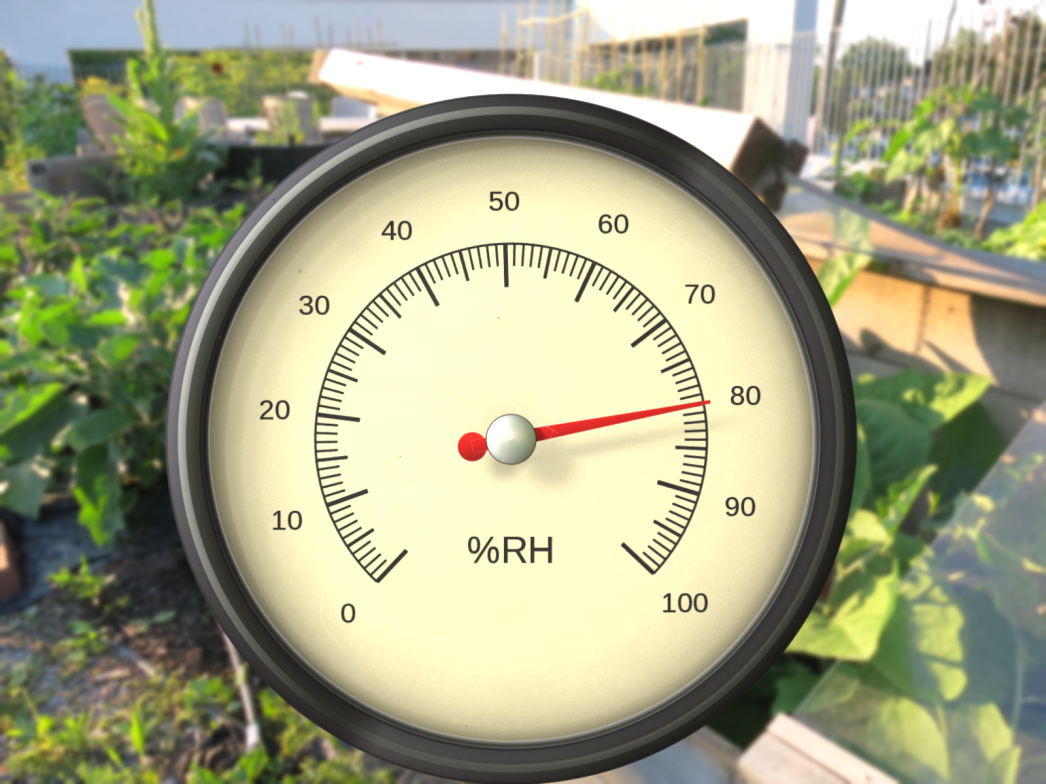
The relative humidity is value=80 unit=%
